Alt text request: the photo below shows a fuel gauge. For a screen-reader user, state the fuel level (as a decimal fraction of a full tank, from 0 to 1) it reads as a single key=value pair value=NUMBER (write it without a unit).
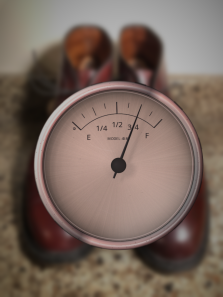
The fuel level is value=0.75
